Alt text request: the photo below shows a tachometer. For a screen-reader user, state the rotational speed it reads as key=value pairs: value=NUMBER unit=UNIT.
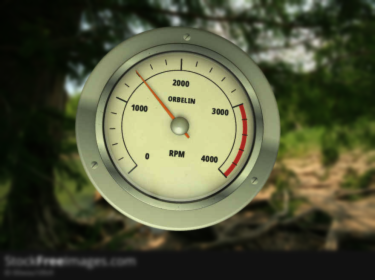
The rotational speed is value=1400 unit=rpm
